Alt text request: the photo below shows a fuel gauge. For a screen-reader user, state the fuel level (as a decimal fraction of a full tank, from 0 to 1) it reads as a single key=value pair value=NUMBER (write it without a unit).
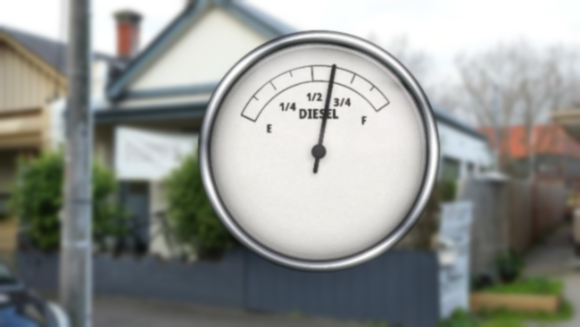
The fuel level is value=0.625
